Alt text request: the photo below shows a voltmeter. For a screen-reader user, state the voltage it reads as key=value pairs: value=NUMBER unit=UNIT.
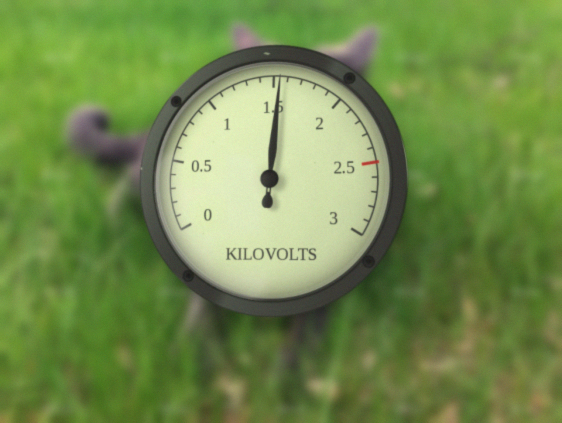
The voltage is value=1.55 unit=kV
